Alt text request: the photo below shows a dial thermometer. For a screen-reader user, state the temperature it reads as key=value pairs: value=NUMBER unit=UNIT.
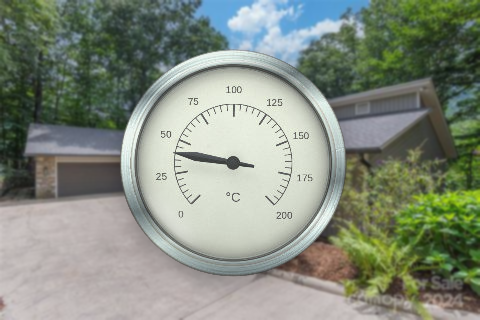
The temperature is value=40 unit=°C
